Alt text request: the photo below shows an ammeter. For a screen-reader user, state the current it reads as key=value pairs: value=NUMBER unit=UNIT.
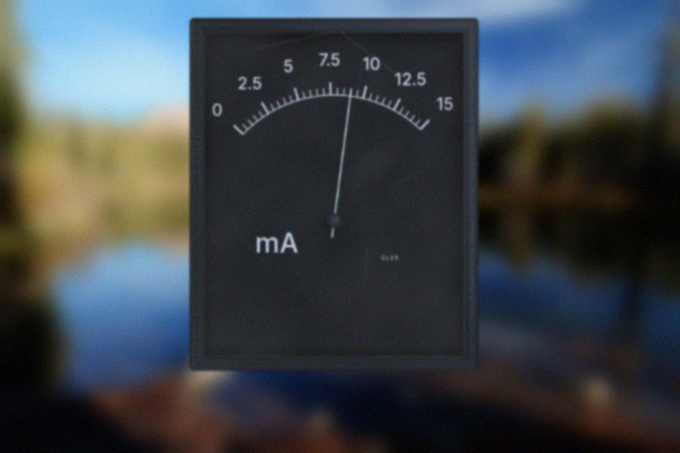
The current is value=9 unit=mA
